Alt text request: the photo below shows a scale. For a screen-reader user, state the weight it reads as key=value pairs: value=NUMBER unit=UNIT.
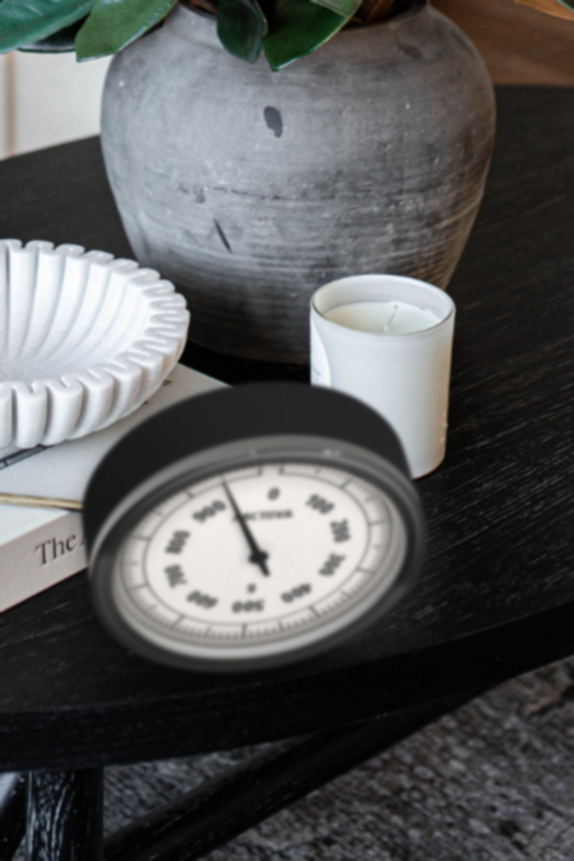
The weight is value=950 unit=g
